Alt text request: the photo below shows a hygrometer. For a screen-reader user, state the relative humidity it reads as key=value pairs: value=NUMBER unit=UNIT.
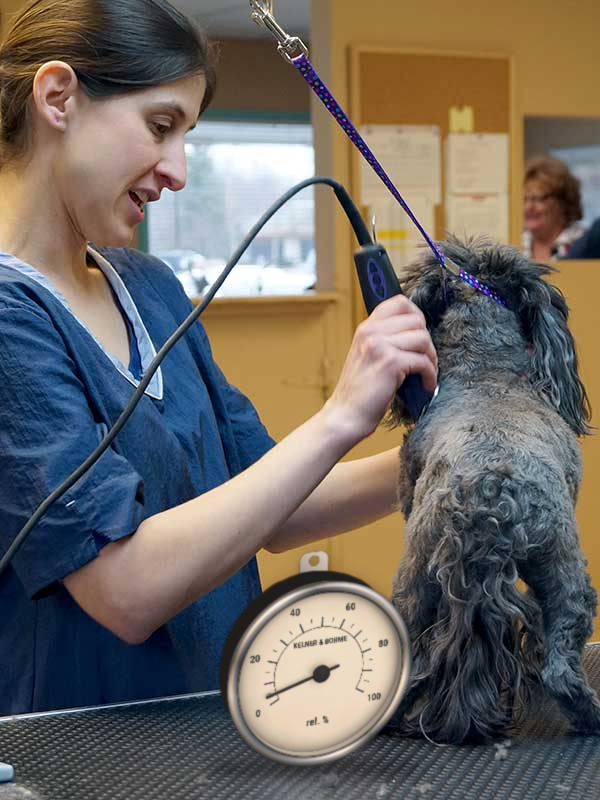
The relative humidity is value=5 unit=%
